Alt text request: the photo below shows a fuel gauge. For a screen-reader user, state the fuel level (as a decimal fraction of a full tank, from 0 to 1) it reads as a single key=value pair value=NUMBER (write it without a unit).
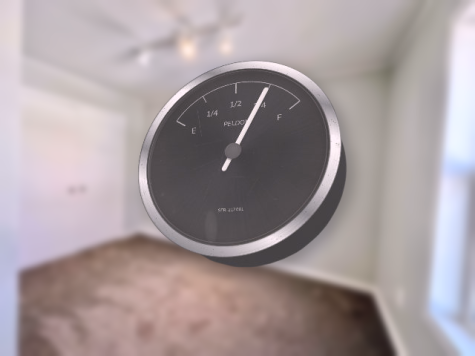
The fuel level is value=0.75
